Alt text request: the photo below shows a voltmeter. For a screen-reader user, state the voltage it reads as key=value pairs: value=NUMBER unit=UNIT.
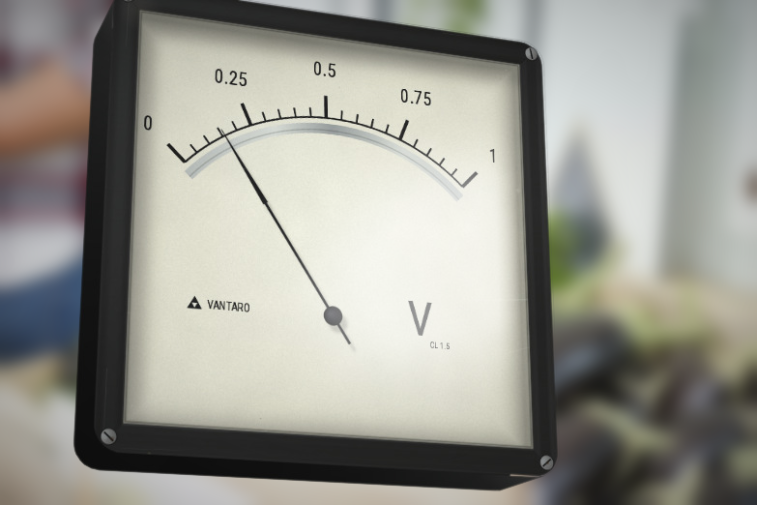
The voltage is value=0.15 unit=V
